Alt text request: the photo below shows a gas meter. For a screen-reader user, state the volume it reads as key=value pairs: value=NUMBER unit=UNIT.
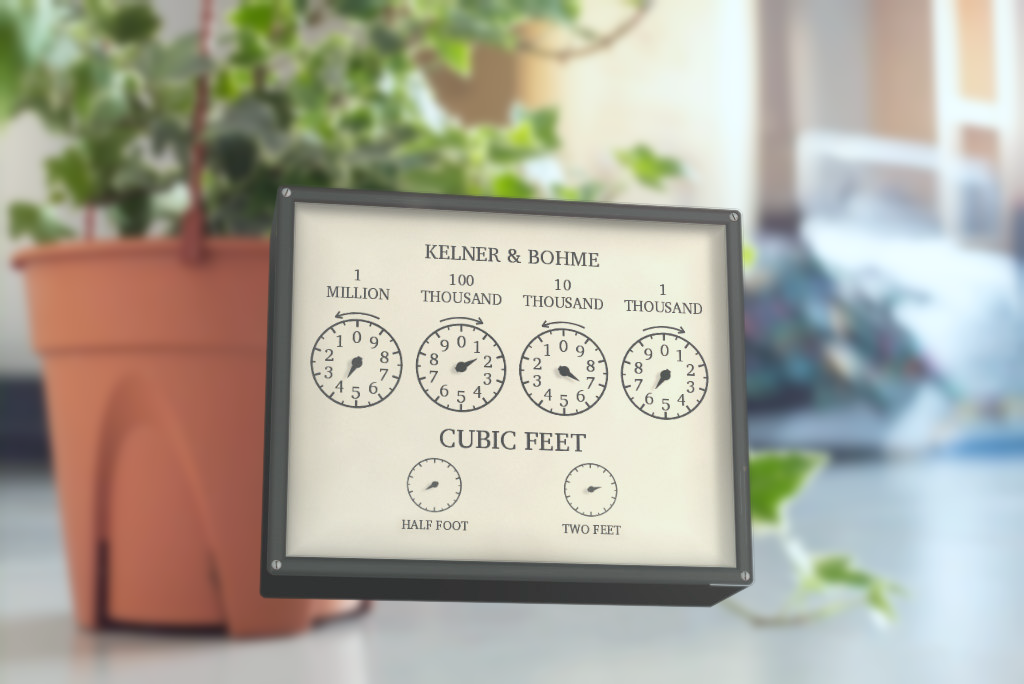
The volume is value=416600 unit=ft³
